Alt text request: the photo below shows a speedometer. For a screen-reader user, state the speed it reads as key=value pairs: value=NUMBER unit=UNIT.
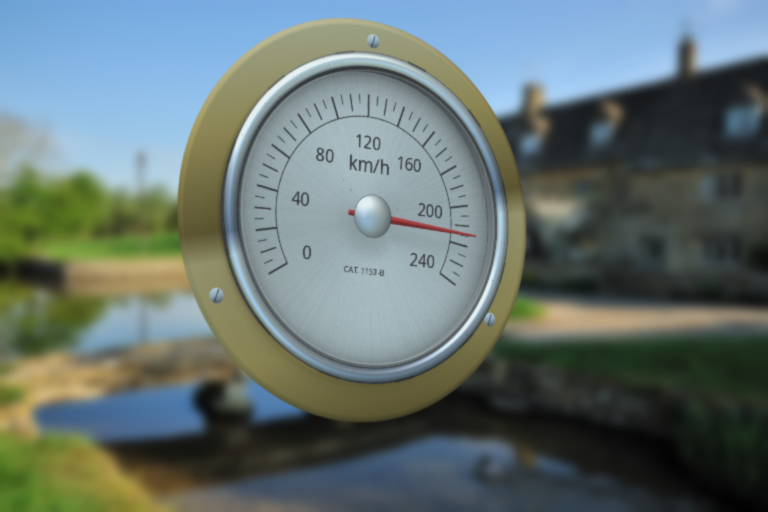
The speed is value=215 unit=km/h
